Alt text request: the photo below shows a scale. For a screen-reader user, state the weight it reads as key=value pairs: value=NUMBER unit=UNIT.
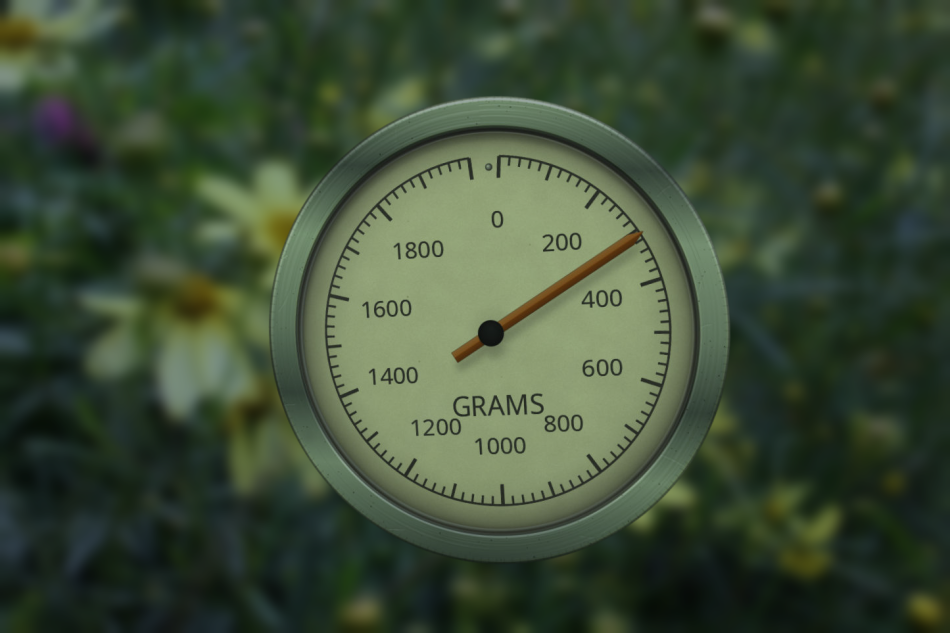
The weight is value=310 unit=g
